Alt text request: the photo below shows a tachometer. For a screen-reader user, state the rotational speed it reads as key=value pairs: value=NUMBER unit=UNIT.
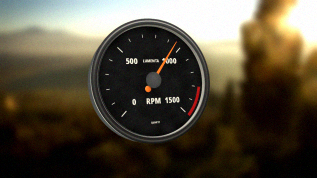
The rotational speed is value=950 unit=rpm
